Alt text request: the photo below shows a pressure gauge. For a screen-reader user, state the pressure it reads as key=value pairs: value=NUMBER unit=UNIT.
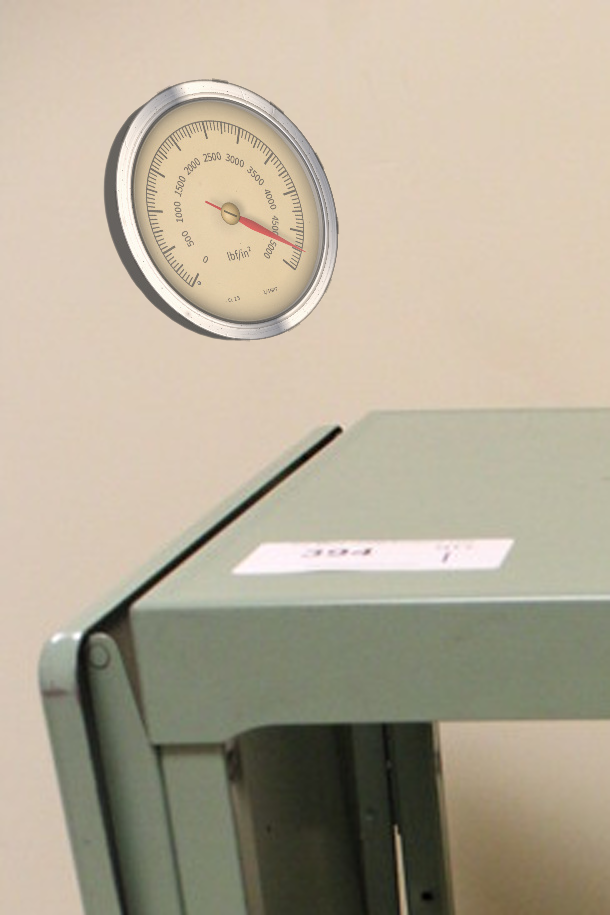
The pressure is value=4750 unit=psi
